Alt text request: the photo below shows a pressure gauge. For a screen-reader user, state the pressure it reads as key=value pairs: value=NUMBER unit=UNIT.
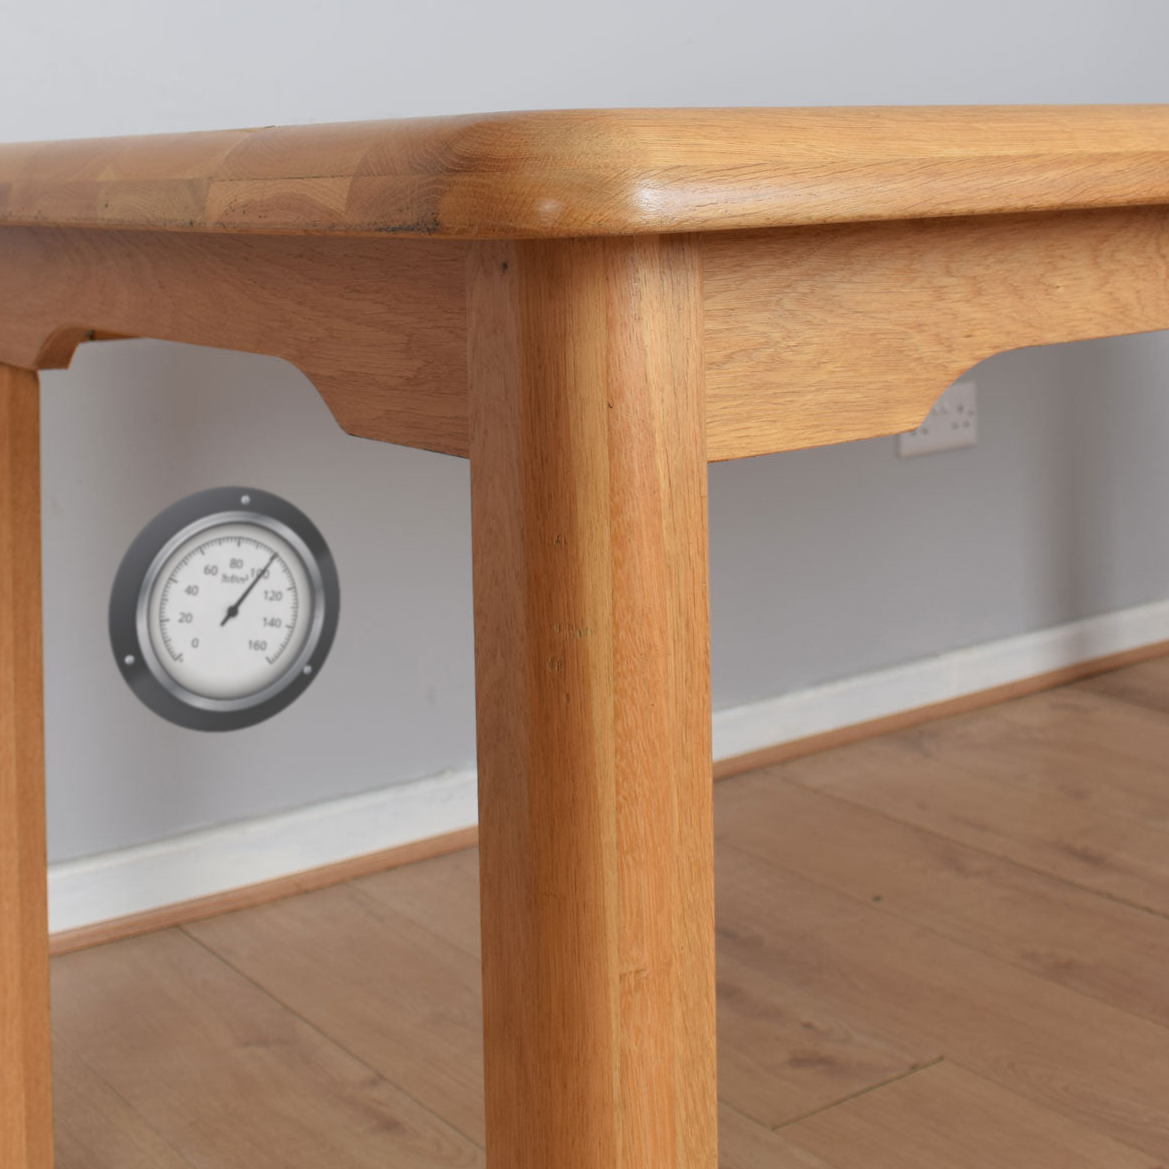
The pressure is value=100 unit=psi
